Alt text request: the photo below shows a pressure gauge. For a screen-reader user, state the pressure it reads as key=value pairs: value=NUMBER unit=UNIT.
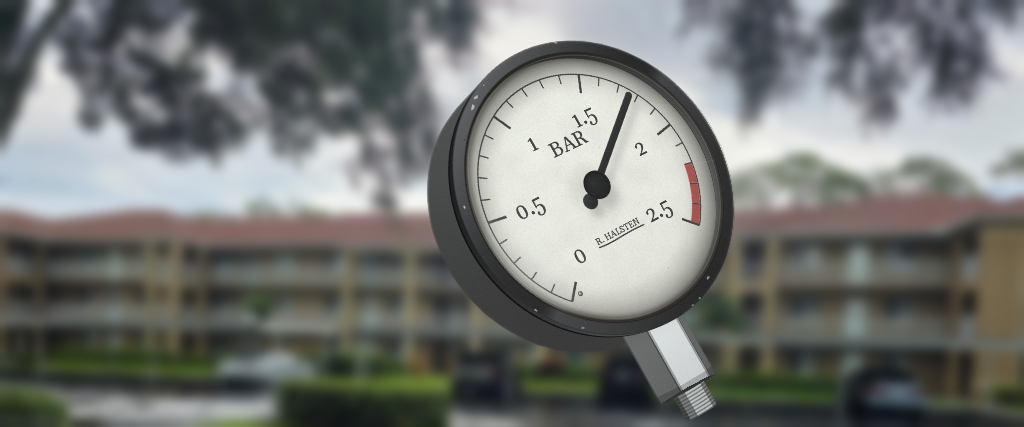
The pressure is value=1.75 unit=bar
